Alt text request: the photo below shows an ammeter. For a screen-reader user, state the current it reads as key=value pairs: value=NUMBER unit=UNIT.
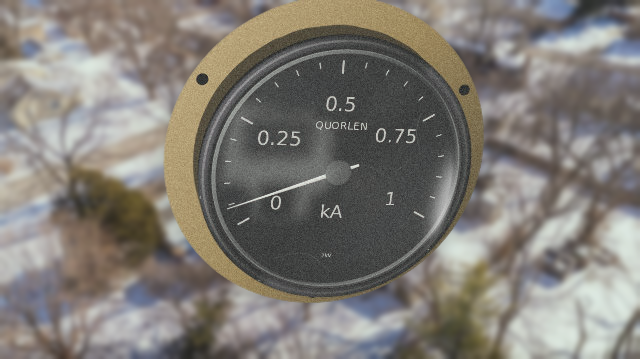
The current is value=0.05 unit=kA
